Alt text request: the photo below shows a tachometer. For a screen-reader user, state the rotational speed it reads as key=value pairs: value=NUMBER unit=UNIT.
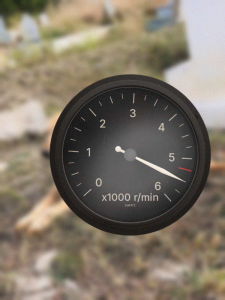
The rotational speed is value=5500 unit=rpm
